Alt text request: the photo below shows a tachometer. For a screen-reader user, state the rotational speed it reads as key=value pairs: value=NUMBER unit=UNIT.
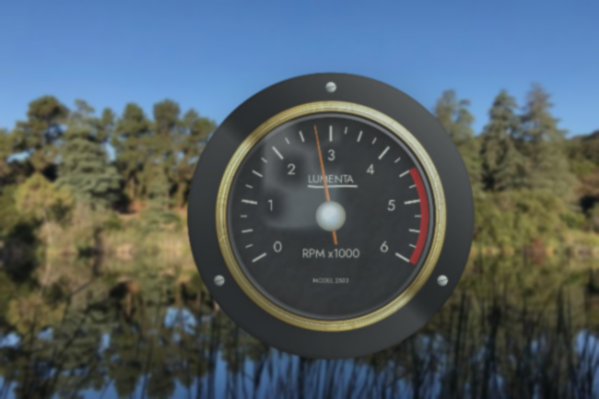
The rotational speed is value=2750 unit=rpm
